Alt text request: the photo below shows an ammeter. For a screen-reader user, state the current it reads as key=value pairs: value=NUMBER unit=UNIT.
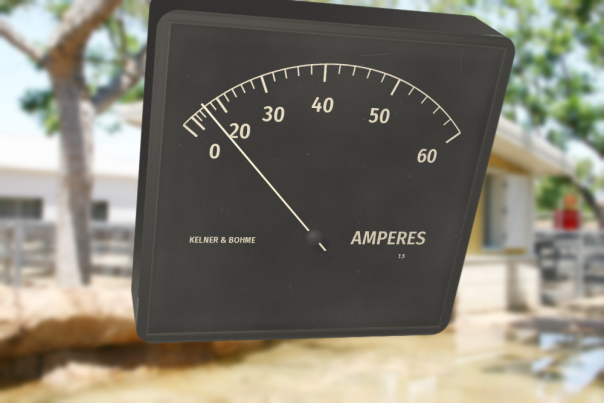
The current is value=16 unit=A
